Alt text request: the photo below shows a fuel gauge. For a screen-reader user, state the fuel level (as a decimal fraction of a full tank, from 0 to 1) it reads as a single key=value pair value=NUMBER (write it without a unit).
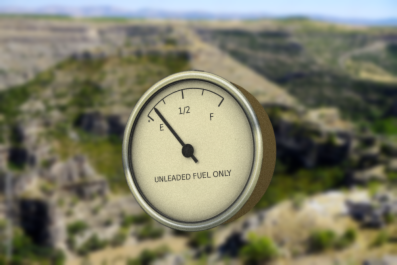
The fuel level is value=0.125
